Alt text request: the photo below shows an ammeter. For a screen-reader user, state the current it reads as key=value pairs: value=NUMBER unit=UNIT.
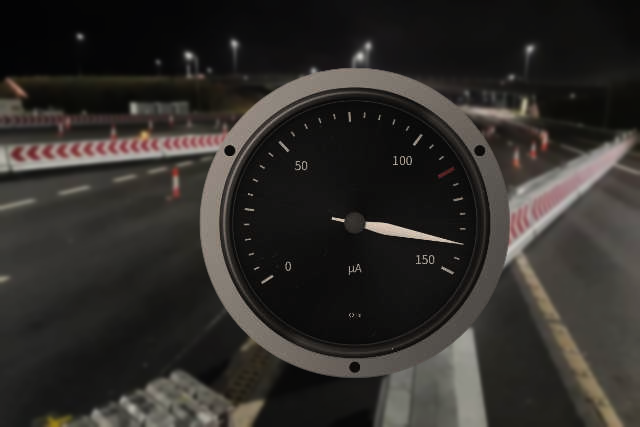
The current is value=140 unit=µA
